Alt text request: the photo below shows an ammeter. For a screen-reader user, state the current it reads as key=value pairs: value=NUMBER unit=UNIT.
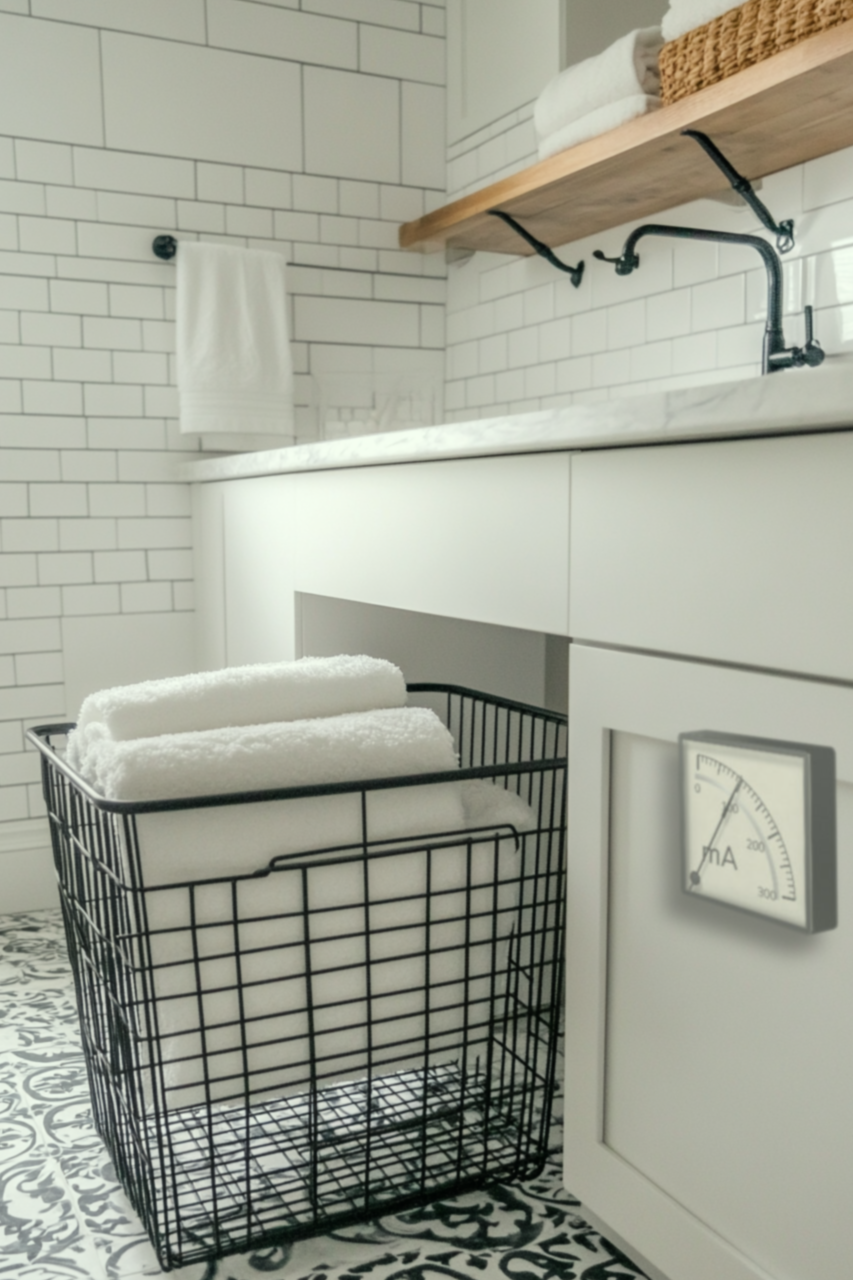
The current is value=100 unit=mA
